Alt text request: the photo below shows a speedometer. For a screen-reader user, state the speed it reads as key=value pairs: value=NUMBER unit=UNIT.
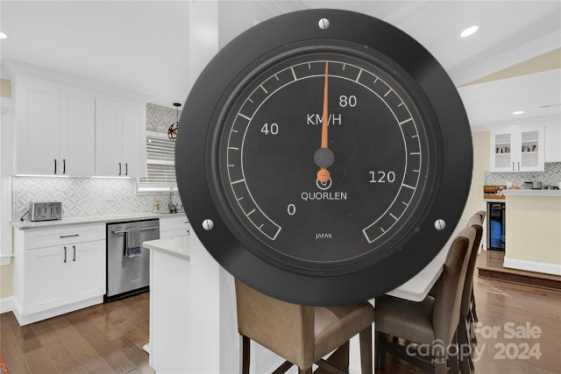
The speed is value=70 unit=km/h
